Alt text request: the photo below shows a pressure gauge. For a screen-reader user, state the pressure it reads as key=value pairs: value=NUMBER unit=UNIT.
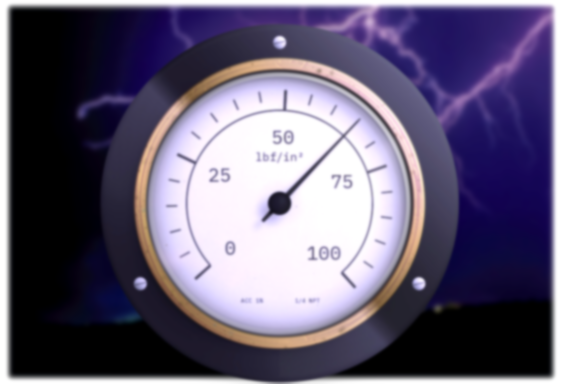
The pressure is value=65 unit=psi
